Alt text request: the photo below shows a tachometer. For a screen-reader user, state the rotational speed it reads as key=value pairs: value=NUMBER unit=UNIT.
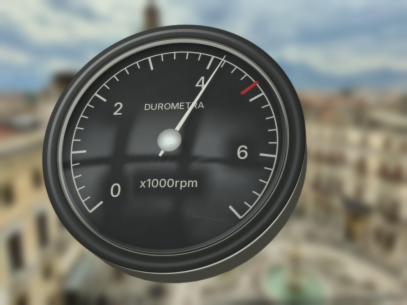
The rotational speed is value=4200 unit=rpm
